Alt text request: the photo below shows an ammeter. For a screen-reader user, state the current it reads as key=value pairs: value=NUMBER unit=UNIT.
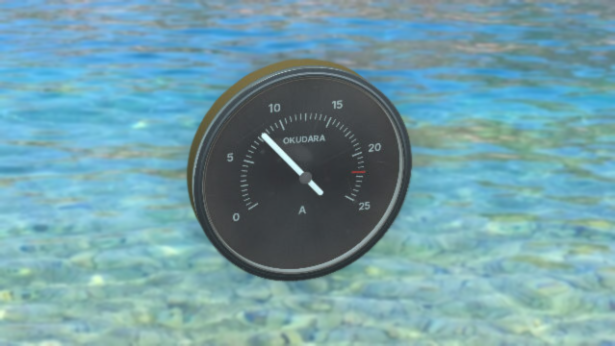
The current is value=8 unit=A
